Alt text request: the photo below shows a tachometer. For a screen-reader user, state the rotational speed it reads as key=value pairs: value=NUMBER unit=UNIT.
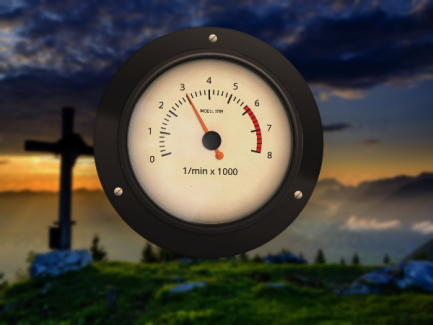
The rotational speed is value=3000 unit=rpm
